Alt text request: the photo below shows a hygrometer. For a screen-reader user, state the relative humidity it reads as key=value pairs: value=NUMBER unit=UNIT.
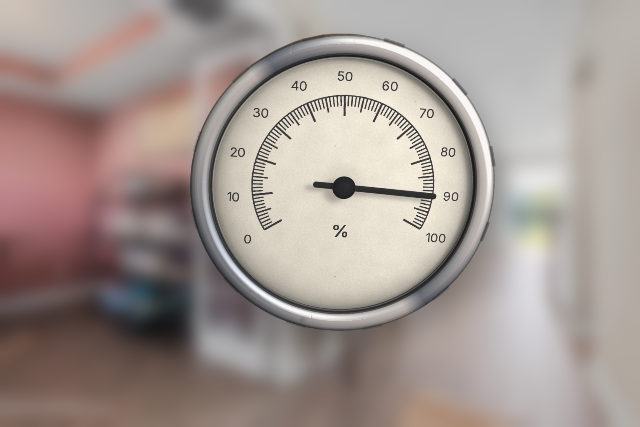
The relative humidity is value=90 unit=%
